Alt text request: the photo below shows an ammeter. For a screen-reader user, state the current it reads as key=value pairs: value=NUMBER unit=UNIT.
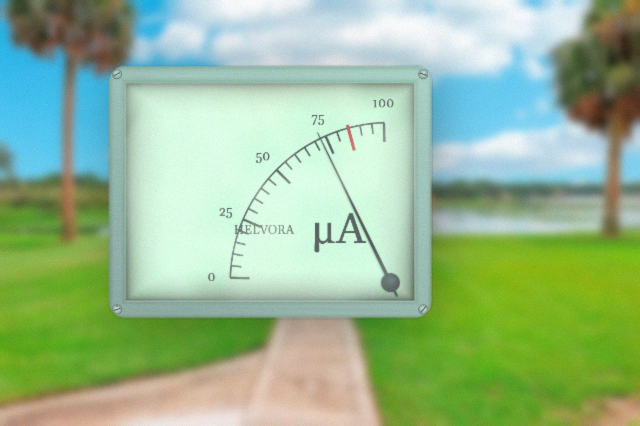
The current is value=72.5 unit=µA
